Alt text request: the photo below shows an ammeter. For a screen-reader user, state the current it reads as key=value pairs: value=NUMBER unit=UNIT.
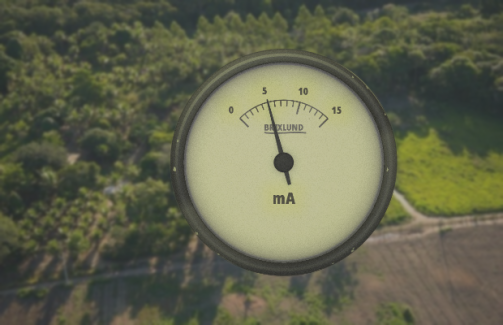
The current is value=5 unit=mA
